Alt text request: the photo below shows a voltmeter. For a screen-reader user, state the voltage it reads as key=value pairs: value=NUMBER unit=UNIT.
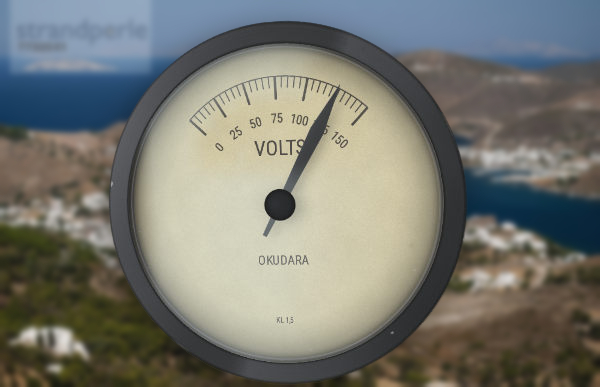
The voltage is value=125 unit=V
